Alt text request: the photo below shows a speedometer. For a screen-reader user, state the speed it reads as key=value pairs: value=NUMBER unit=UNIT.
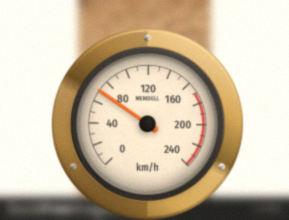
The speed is value=70 unit=km/h
